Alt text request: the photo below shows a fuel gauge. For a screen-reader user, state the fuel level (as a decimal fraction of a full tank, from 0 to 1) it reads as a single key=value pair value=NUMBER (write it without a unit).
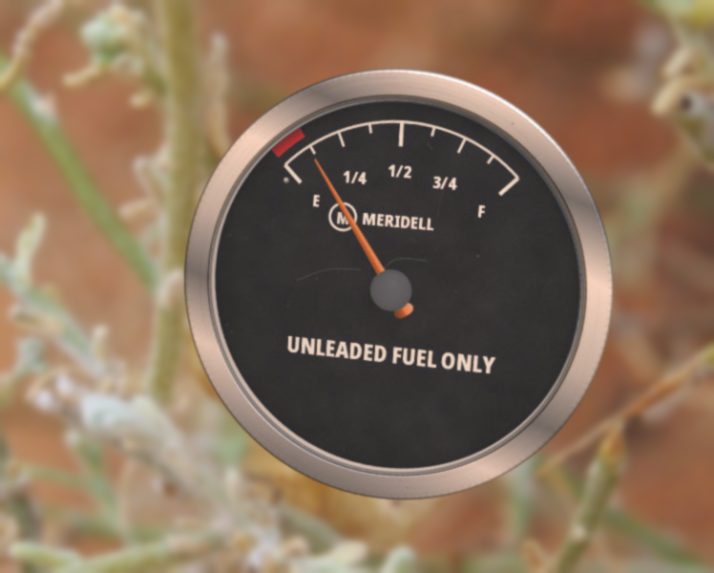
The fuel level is value=0.125
